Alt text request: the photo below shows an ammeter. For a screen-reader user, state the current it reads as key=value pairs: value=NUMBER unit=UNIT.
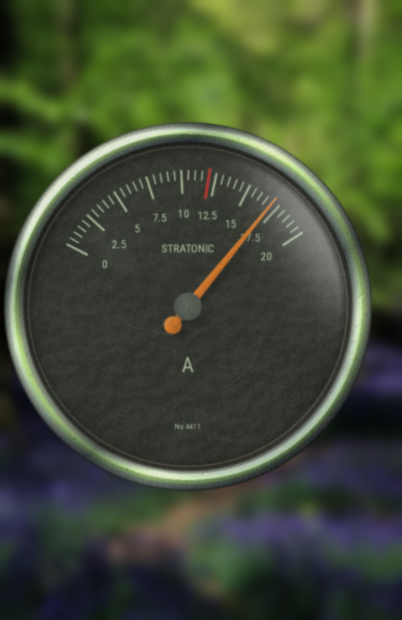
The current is value=17 unit=A
